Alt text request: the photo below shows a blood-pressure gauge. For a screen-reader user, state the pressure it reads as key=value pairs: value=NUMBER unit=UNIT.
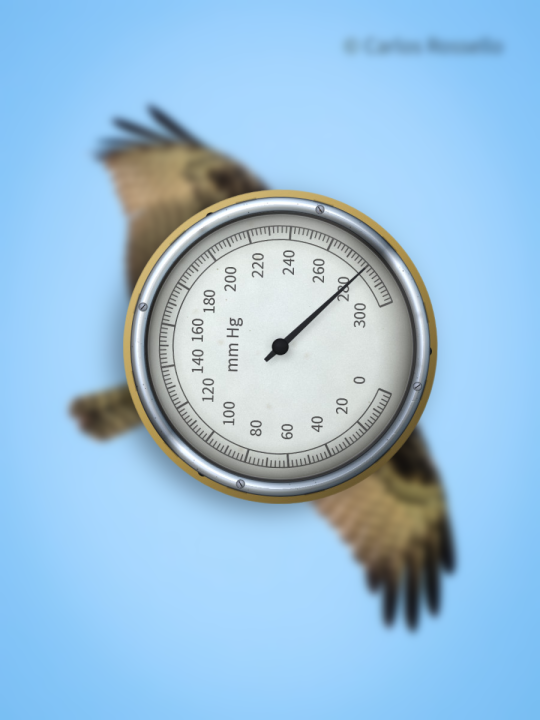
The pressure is value=280 unit=mmHg
